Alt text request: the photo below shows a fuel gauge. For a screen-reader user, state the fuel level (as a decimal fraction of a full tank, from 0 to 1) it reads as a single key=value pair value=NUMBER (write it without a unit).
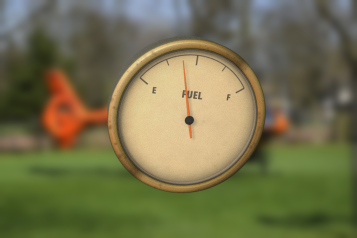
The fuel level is value=0.375
